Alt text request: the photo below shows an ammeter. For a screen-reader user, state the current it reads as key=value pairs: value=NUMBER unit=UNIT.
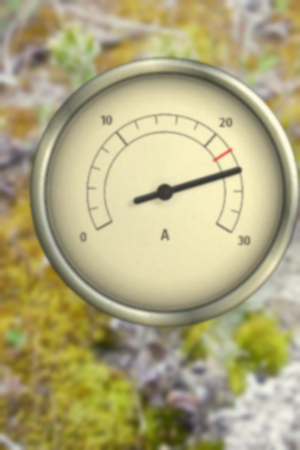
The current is value=24 unit=A
